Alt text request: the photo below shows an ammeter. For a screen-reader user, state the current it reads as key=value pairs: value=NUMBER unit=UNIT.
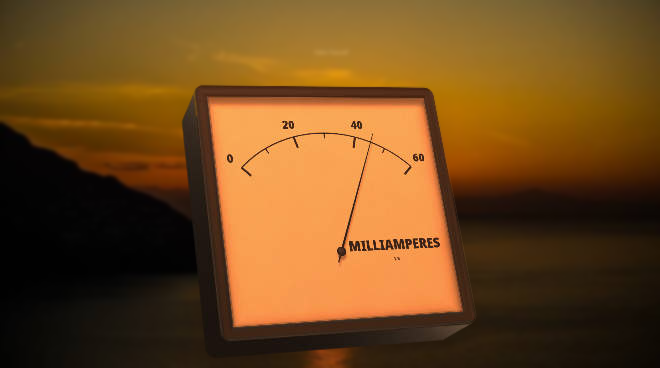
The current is value=45 unit=mA
